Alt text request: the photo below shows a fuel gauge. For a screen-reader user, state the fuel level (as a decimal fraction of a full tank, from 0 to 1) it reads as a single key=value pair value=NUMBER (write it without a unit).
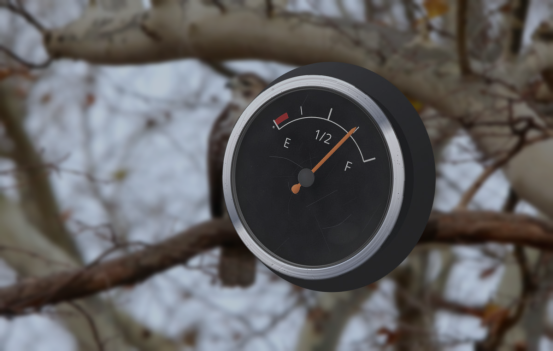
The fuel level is value=0.75
